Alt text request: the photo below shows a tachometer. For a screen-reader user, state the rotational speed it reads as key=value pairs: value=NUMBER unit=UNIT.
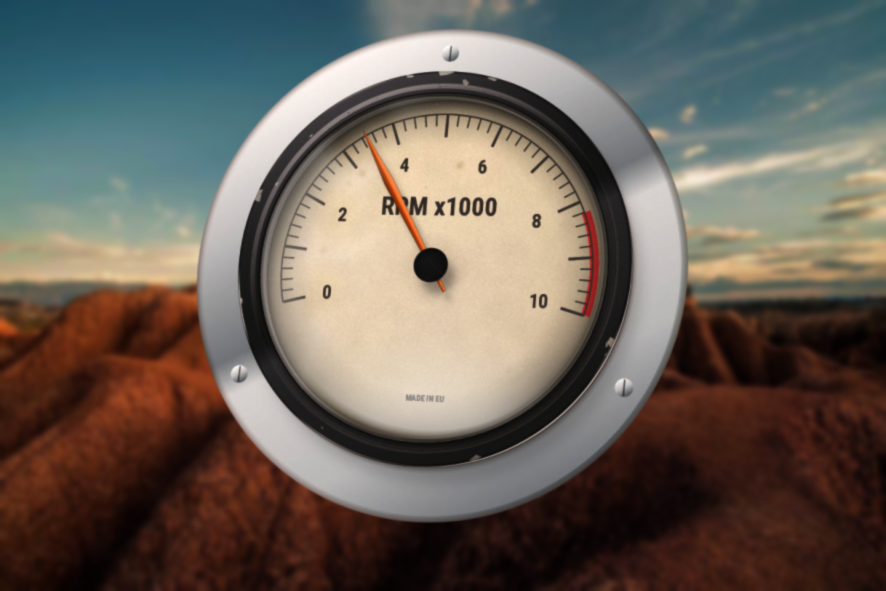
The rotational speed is value=3500 unit=rpm
